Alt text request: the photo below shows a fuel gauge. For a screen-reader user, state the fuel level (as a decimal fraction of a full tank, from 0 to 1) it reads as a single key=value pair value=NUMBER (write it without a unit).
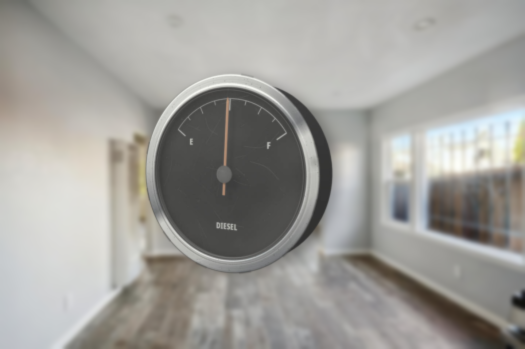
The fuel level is value=0.5
